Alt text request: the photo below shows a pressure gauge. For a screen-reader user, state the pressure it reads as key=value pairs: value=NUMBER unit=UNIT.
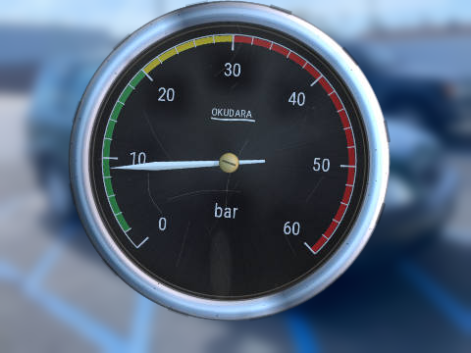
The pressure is value=9 unit=bar
